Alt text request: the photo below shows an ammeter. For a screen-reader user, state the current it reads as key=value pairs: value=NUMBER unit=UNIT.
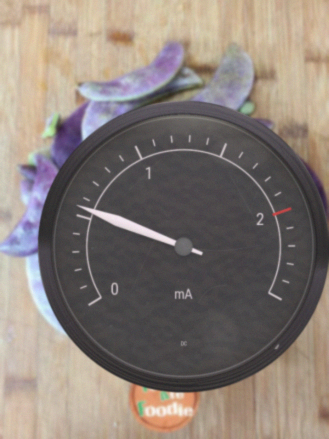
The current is value=0.55 unit=mA
